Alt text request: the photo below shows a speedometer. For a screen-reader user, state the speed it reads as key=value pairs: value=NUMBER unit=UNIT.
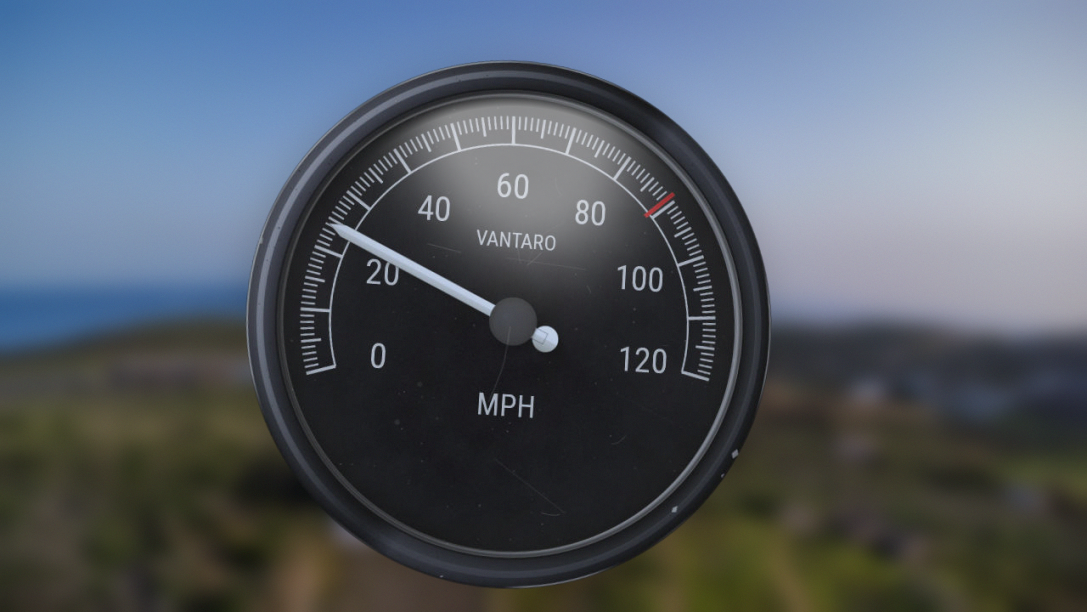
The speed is value=24 unit=mph
